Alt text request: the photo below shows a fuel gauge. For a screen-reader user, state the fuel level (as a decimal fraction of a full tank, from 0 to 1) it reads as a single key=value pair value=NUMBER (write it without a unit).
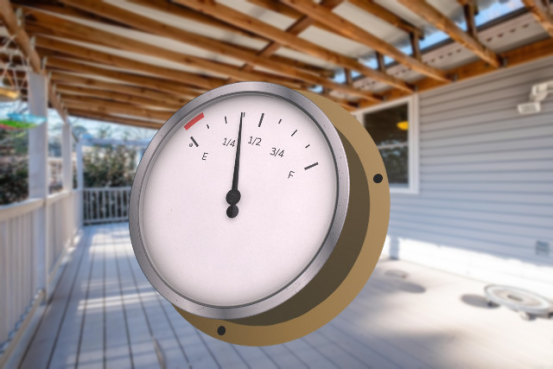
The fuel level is value=0.375
